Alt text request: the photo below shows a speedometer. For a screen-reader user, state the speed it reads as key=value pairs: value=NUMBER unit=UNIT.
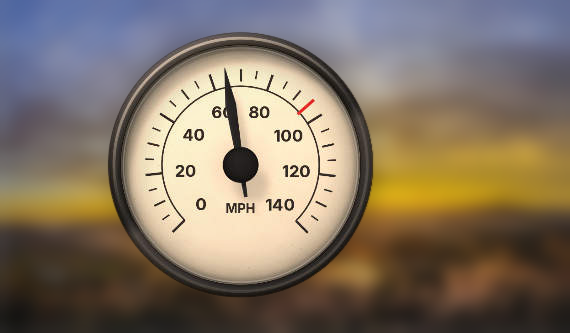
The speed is value=65 unit=mph
